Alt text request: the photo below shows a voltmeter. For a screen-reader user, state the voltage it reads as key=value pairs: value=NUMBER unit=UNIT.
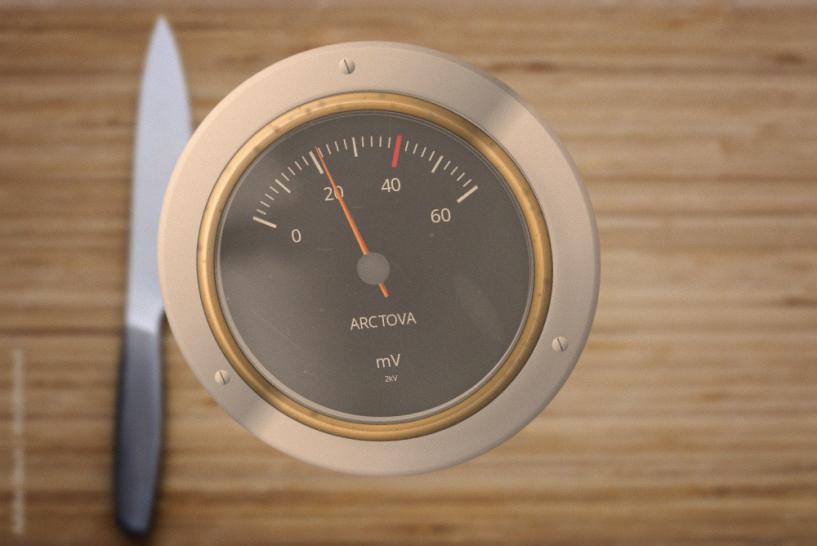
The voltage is value=22 unit=mV
